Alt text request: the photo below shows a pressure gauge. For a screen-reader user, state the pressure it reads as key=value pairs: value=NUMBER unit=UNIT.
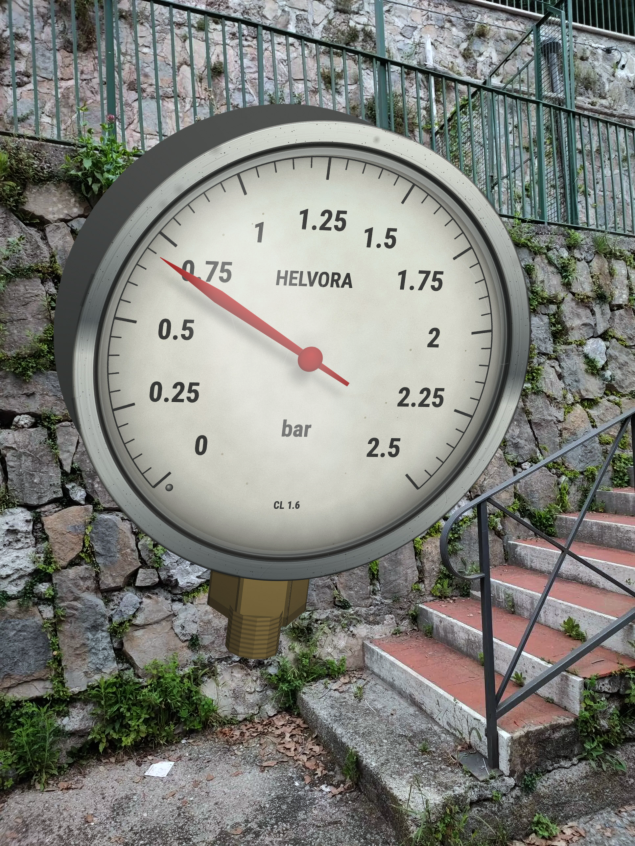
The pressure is value=0.7 unit=bar
